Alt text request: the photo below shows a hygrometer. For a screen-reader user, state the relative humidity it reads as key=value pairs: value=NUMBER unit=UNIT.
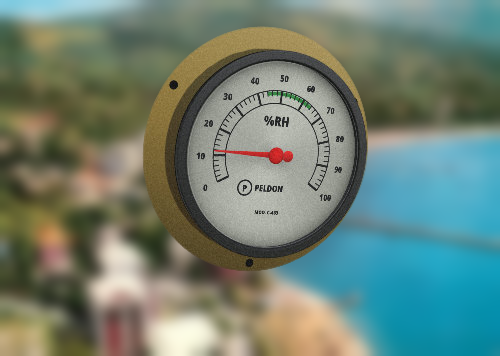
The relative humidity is value=12 unit=%
